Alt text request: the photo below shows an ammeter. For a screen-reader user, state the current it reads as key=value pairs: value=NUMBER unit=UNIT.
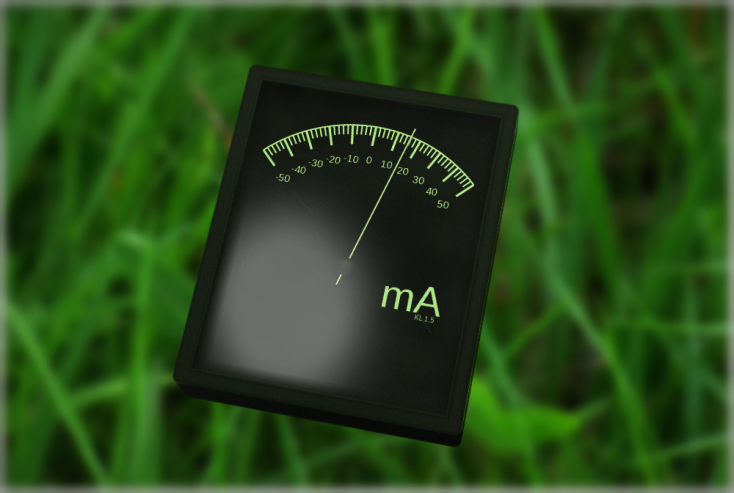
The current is value=16 unit=mA
